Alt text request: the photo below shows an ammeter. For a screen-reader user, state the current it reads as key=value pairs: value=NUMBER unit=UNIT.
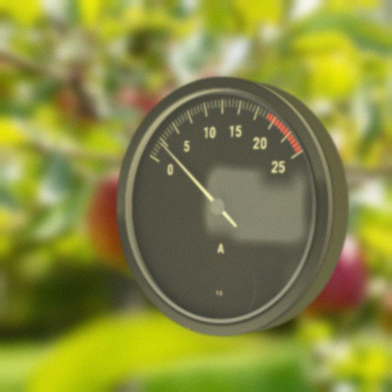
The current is value=2.5 unit=A
